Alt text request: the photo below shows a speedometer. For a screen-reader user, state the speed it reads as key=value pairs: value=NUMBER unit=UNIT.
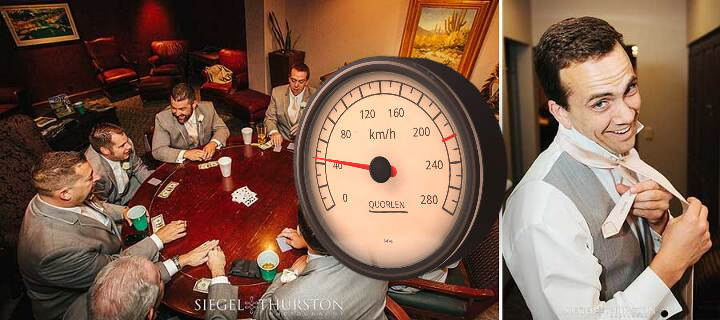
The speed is value=45 unit=km/h
